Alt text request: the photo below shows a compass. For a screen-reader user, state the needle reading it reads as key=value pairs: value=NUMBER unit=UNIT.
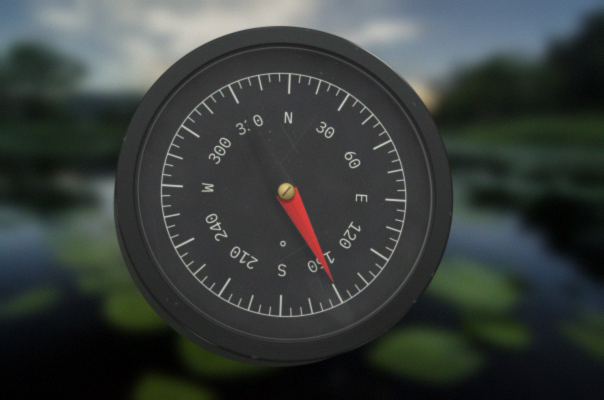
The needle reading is value=150 unit=°
